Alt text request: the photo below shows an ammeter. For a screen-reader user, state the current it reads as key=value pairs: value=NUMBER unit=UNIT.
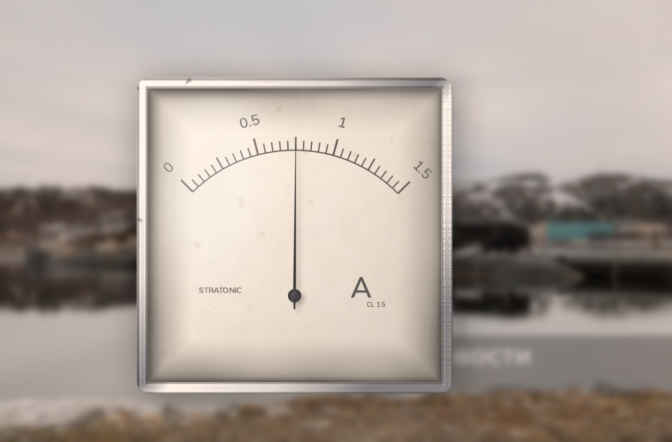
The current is value=0.75 unit=A
